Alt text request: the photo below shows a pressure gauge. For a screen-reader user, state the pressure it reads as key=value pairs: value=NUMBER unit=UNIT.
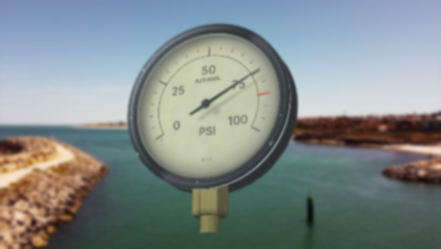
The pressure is value=75 unit=psi
